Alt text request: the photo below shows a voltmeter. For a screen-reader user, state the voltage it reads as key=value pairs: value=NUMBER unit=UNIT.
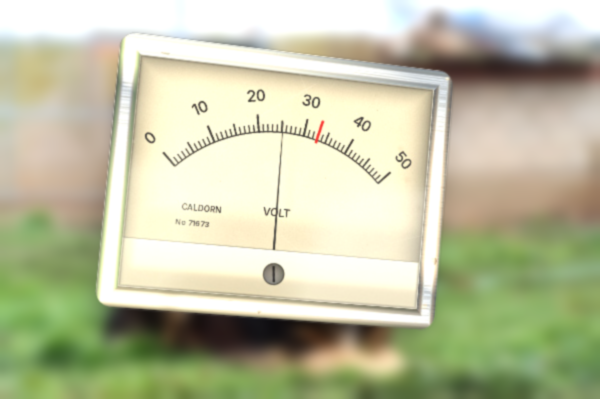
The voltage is value=25 unit=V
